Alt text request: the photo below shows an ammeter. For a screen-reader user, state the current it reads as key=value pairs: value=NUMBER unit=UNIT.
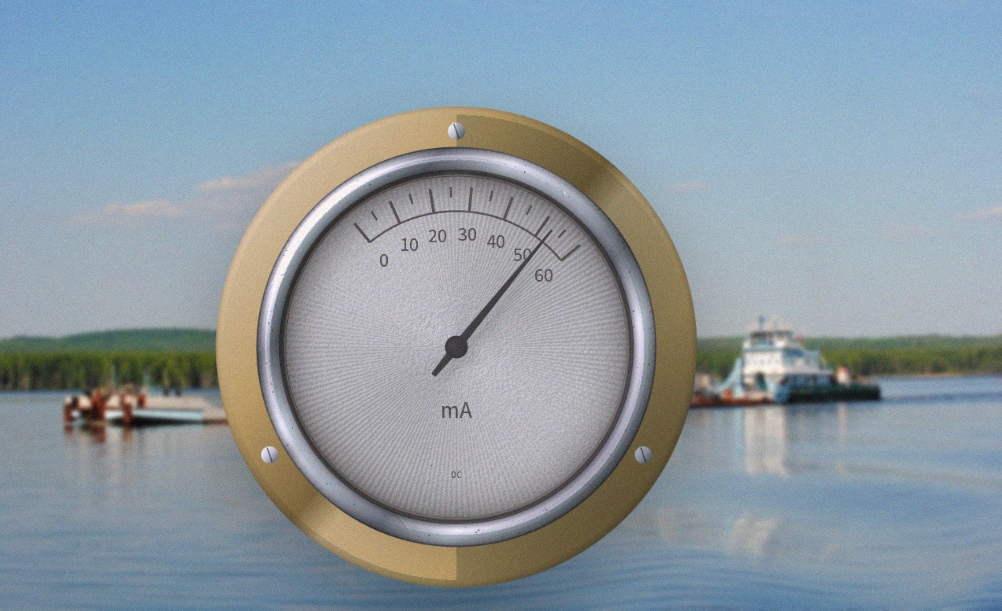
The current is value=52.5 unit=mA
